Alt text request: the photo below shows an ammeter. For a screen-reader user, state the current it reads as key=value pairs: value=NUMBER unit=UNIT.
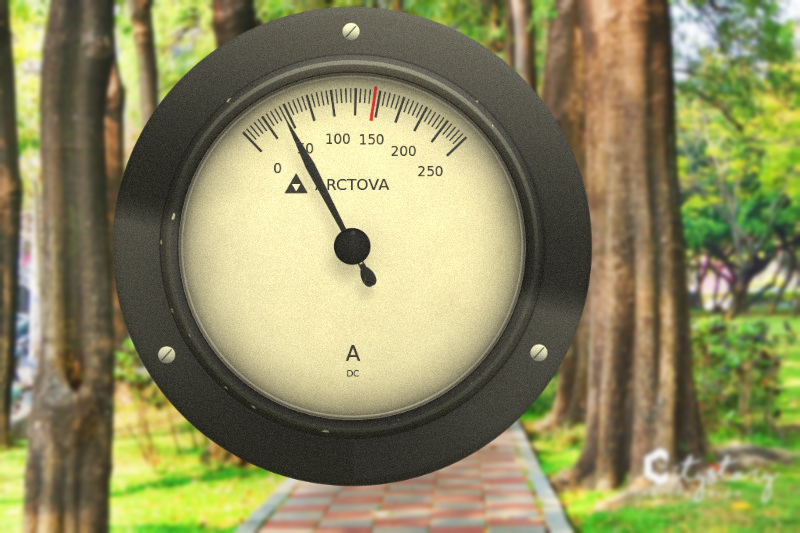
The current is value=45 unit=A
